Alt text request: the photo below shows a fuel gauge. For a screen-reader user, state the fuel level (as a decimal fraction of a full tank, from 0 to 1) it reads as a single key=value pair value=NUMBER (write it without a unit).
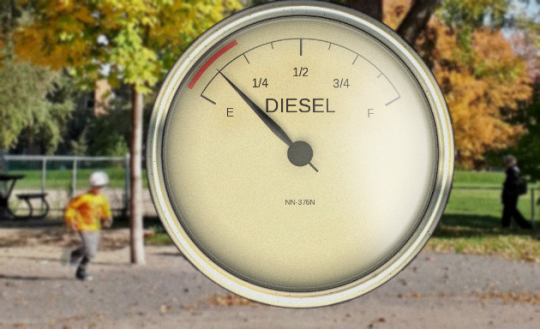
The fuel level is value=0.125
